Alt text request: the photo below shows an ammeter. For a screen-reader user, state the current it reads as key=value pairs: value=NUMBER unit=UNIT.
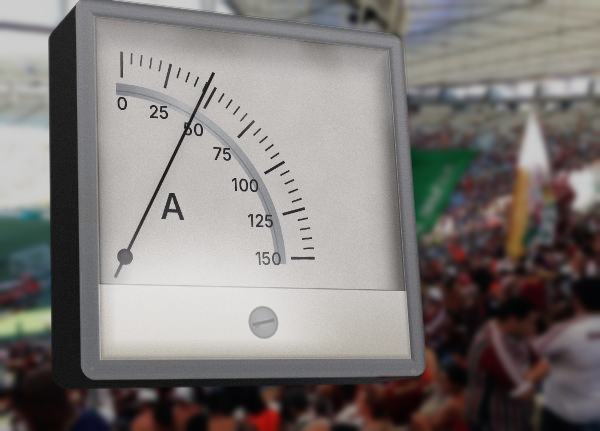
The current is value=45 unit=A
